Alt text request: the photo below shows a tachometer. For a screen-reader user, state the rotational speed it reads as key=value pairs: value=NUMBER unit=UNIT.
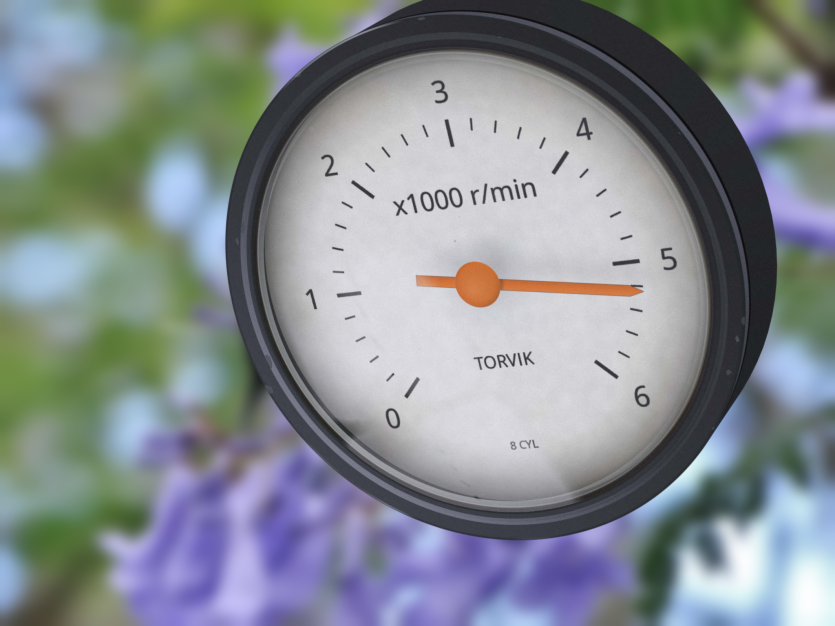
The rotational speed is value=5200 unit=rpm
